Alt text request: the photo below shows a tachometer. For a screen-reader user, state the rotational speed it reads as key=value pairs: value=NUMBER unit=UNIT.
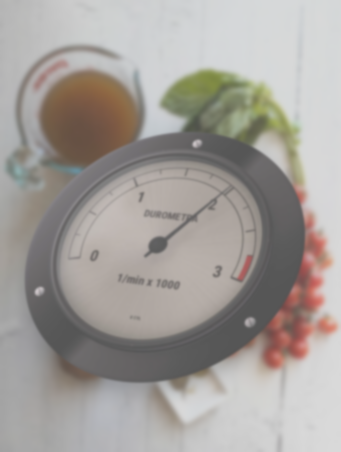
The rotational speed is value=2000 unit=rpm
